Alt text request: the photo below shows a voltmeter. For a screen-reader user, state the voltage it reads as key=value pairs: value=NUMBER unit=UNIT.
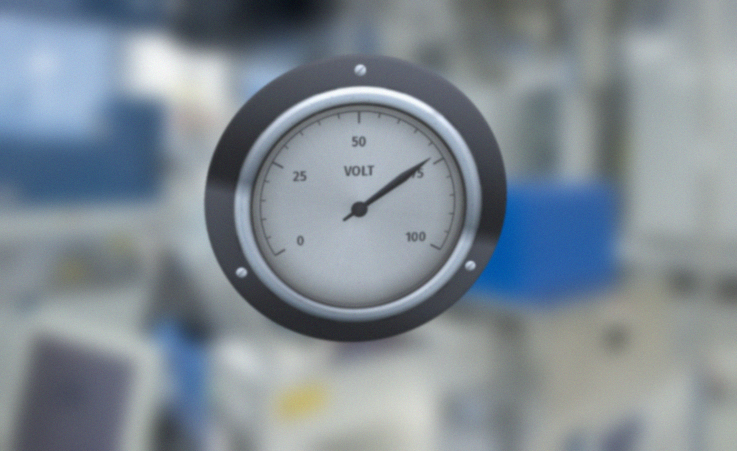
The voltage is value=72.5 unit=V
